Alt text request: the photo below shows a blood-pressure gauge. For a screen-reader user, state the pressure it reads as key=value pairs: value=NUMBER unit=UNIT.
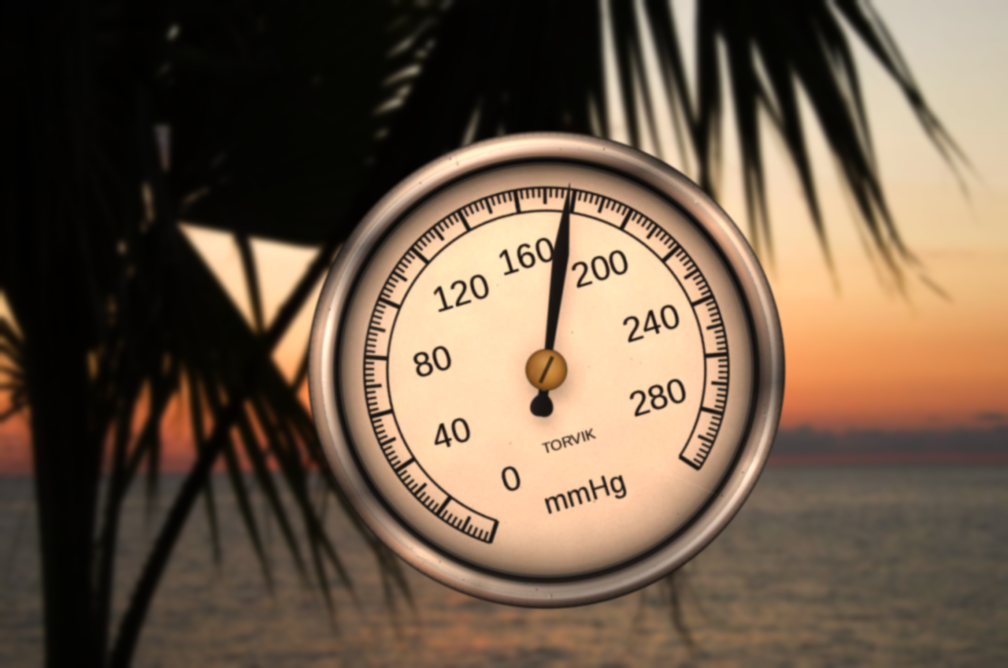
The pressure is value=178 unit=mmHg
